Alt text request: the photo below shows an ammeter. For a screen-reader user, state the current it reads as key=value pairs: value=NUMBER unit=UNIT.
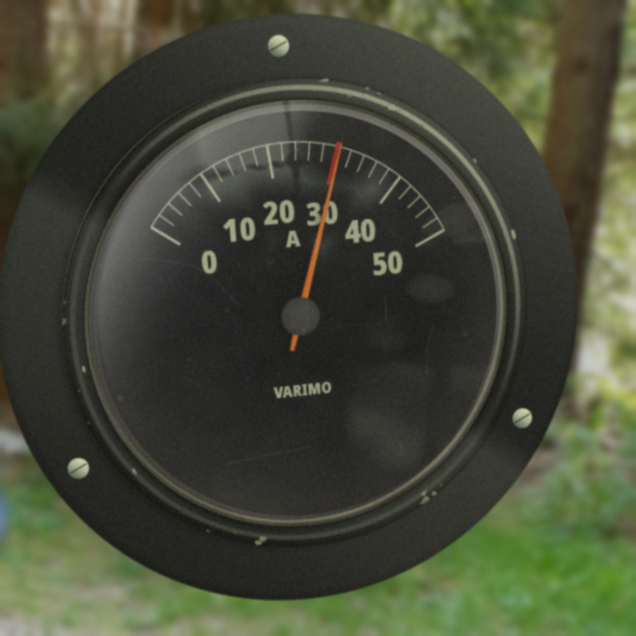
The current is value=30 unit=A
